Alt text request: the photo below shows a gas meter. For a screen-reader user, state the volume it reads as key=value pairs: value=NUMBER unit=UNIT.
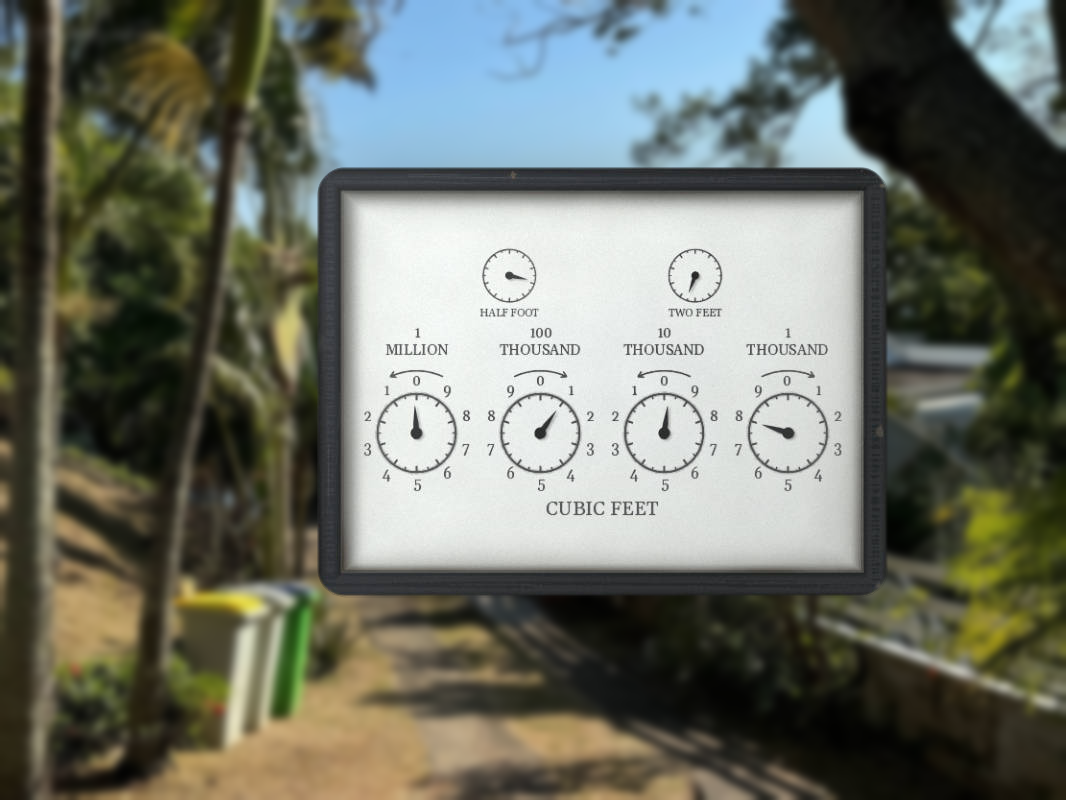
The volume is value=9800 unit=ft³
